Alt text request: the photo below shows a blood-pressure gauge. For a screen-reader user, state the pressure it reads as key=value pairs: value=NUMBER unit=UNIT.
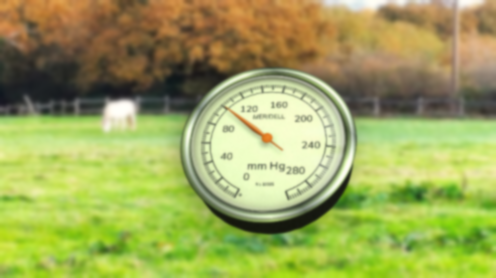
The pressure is value=100 unit=mmHg
